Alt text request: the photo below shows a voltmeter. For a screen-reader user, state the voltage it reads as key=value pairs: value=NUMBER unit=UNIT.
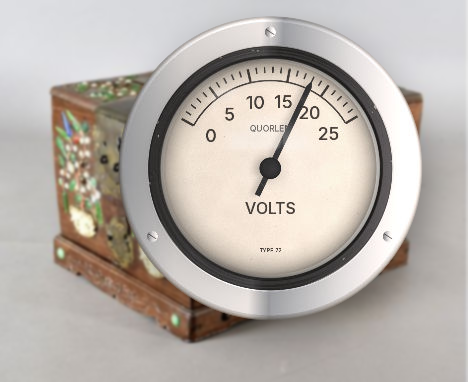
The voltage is value=18 unit=V
